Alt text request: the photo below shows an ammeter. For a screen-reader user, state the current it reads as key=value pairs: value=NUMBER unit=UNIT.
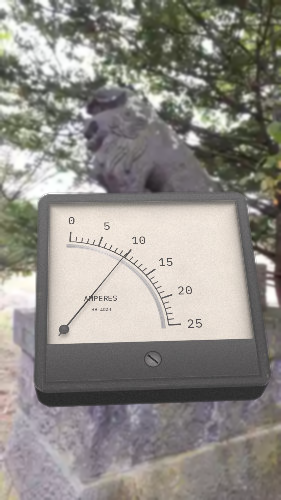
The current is value=10 unit=A
